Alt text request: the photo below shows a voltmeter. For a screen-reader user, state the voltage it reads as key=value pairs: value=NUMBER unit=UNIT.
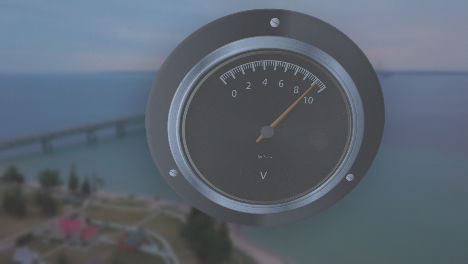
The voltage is value=9 unit=V
